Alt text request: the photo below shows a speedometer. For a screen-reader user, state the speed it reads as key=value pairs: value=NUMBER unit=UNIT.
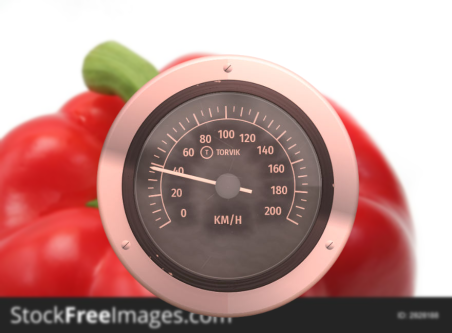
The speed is value=37.5 unit=km/h
